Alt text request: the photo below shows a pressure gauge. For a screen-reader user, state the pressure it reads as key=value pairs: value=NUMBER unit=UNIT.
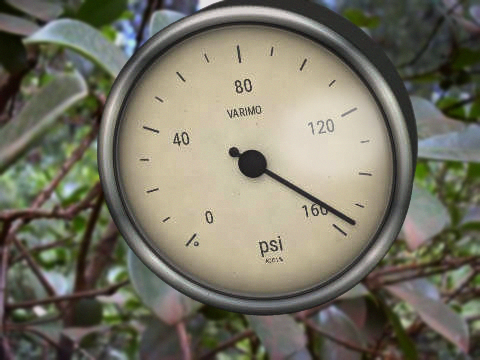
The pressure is value=155 unit=psi
